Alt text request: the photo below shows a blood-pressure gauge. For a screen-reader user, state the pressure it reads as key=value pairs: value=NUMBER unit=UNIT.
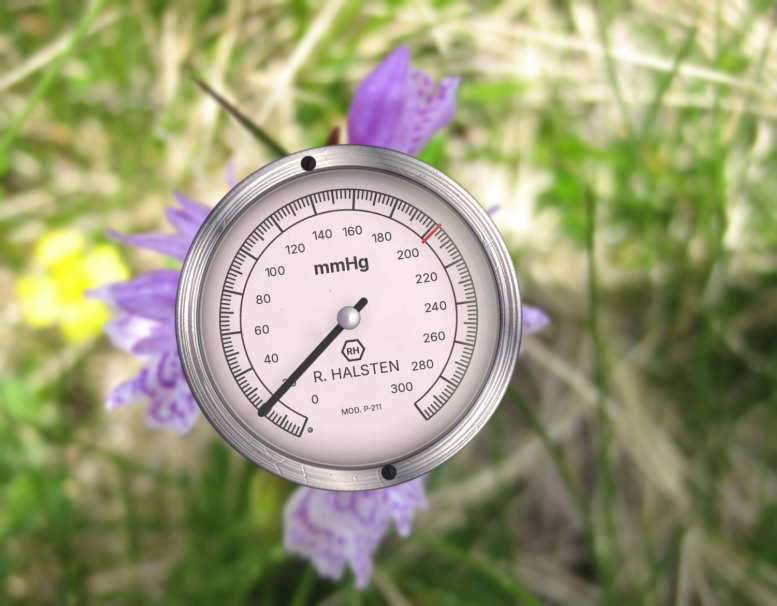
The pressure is value=20 unit=mmHg
